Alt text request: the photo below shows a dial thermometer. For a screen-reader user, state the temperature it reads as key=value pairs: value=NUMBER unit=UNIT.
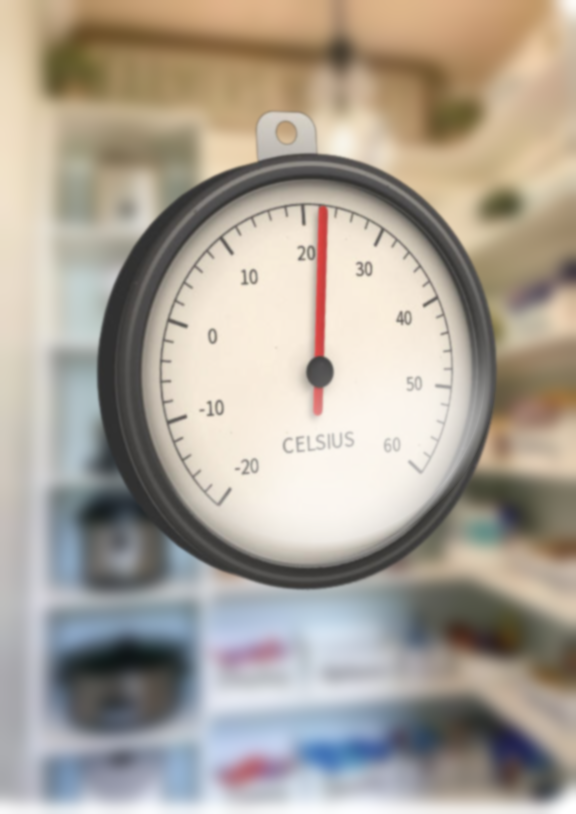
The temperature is value=22 unit=°C
